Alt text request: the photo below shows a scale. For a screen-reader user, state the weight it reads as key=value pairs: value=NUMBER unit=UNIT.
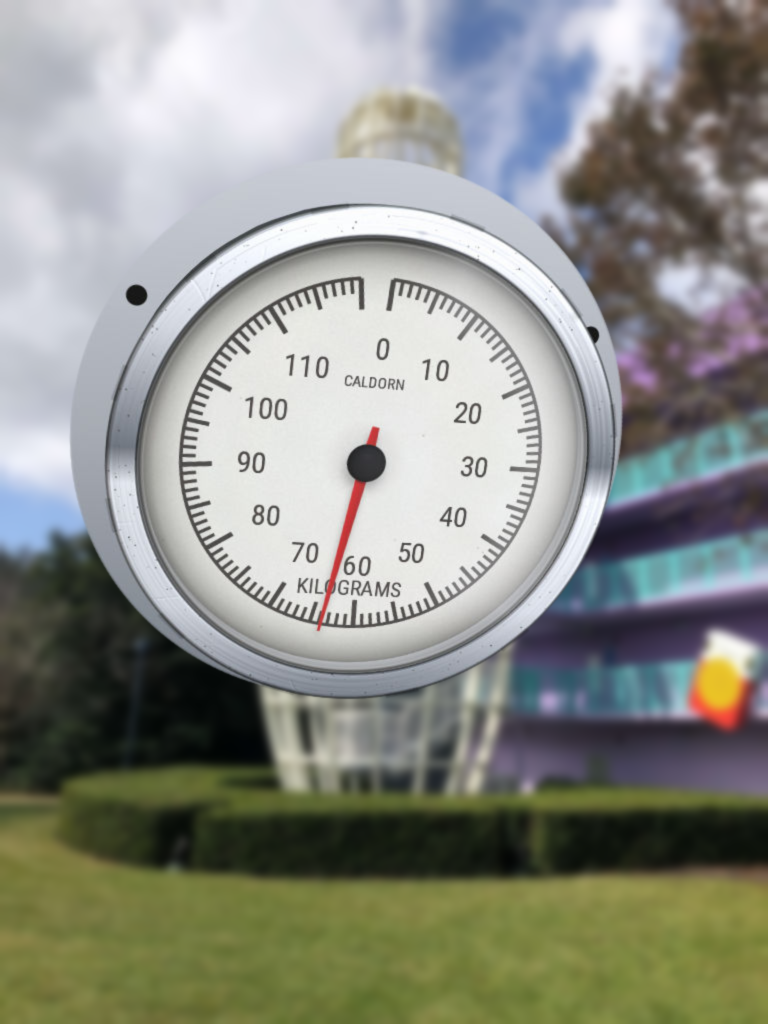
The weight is value=64 unit=kg
